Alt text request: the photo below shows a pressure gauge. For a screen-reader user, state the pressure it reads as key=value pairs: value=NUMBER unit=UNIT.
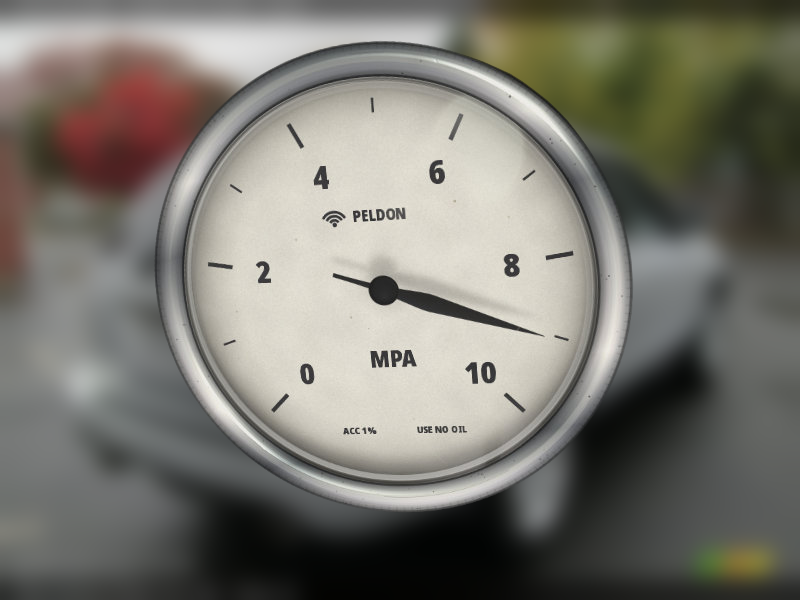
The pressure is value=9 unit=MPa
